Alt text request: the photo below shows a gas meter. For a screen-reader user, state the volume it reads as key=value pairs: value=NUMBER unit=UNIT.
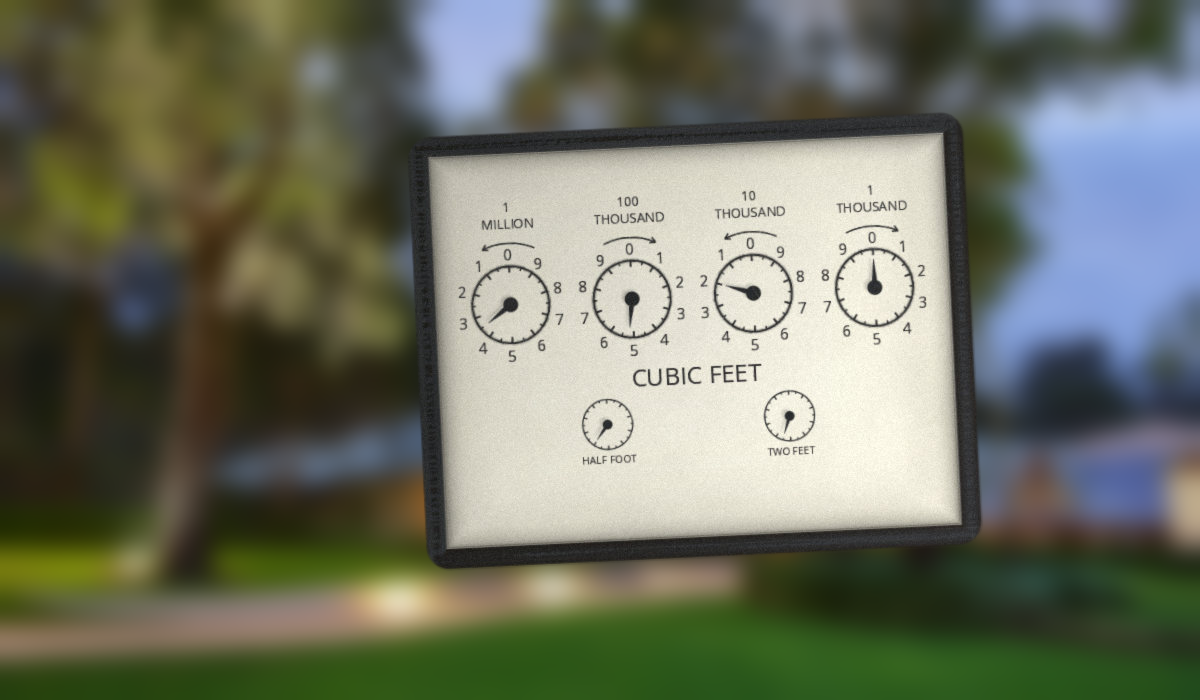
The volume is value=352000 unit=ft³
